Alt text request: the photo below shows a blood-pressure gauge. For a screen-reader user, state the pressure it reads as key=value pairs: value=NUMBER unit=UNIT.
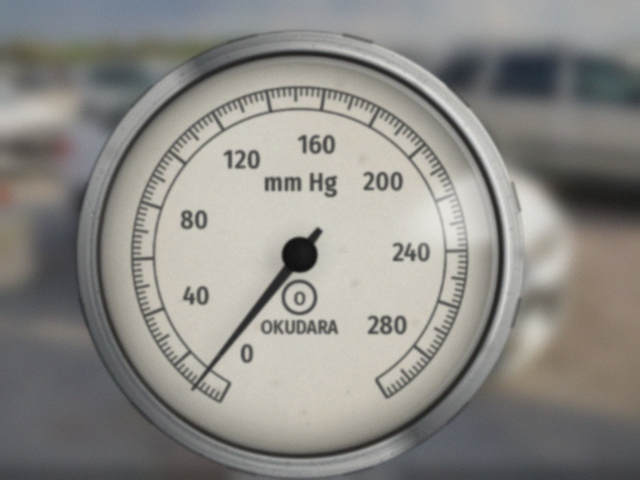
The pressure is value=10 unit=mmHg
